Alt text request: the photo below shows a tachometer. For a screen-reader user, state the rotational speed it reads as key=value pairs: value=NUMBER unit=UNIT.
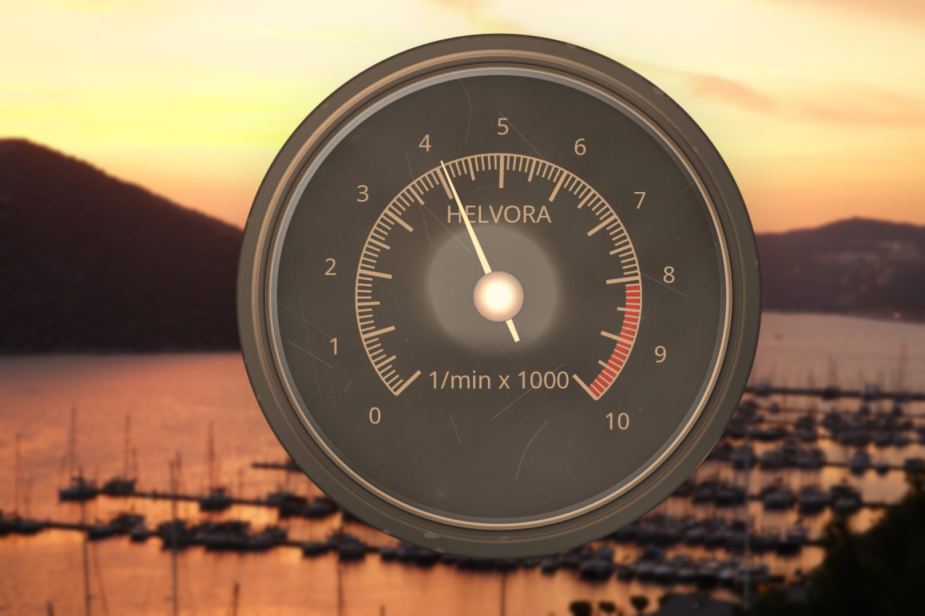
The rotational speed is value=4100 unit=rpm
